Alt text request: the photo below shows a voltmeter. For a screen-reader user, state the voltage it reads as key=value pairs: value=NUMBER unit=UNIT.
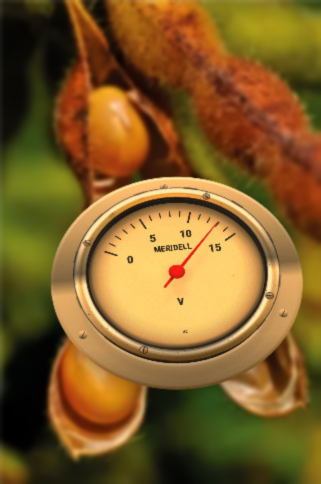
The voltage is value=13 unit=V
